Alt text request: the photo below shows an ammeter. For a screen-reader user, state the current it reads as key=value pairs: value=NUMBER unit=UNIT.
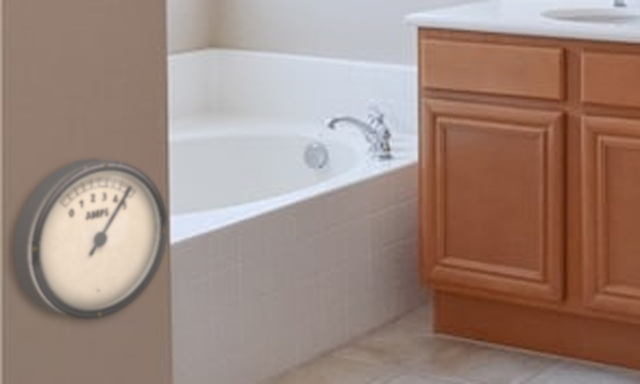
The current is value=4.5 unit=A
